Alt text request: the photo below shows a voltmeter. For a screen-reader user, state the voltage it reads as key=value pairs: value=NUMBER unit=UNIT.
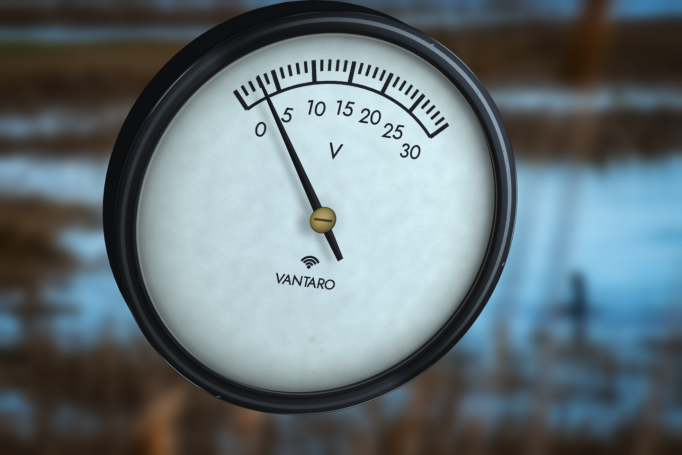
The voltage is value=3 unit=V
